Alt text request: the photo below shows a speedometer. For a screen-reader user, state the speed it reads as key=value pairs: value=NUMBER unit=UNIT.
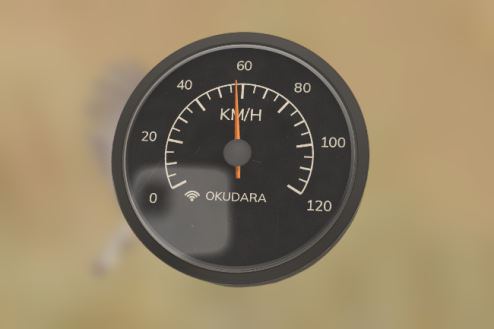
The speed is value=57.5 unit=km/h
